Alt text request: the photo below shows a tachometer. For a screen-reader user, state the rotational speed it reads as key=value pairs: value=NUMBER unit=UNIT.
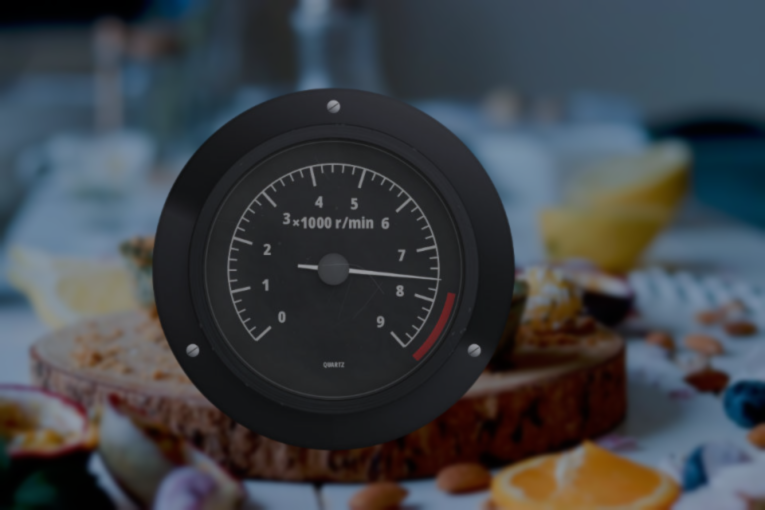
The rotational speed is value=7600 unit=rpm
